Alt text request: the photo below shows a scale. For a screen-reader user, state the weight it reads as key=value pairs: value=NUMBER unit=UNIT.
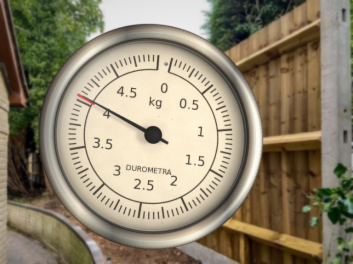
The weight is value=4.05 unit=kg
